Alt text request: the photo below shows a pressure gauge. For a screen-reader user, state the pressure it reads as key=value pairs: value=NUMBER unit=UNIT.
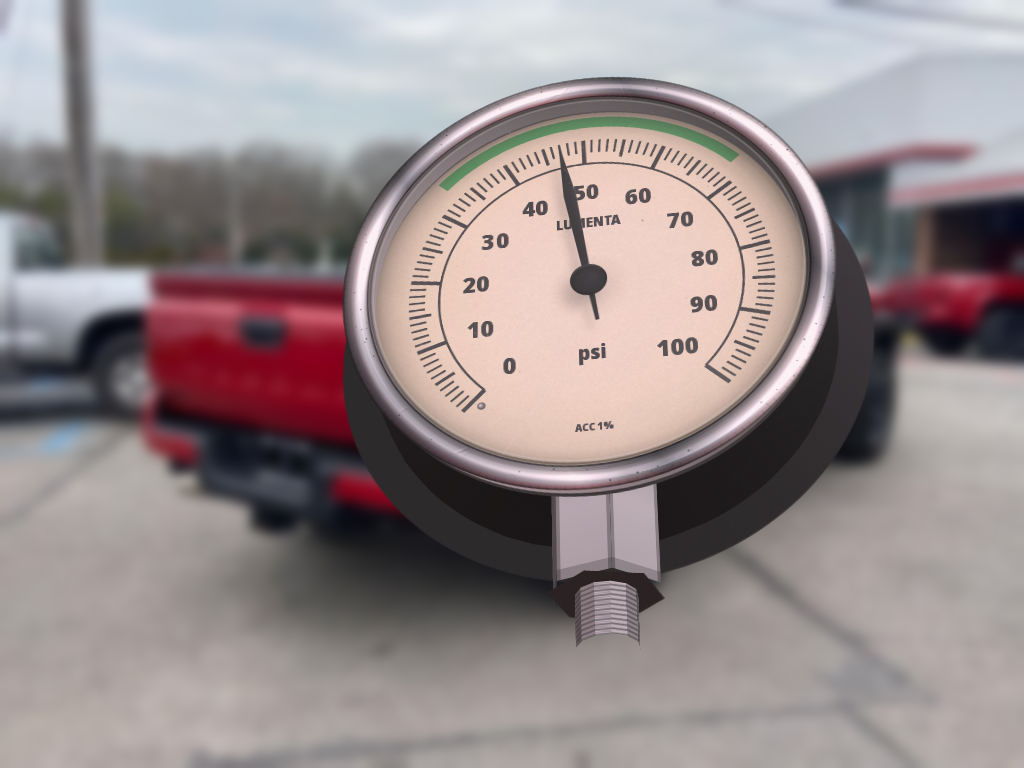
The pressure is value=47 unit=psi
